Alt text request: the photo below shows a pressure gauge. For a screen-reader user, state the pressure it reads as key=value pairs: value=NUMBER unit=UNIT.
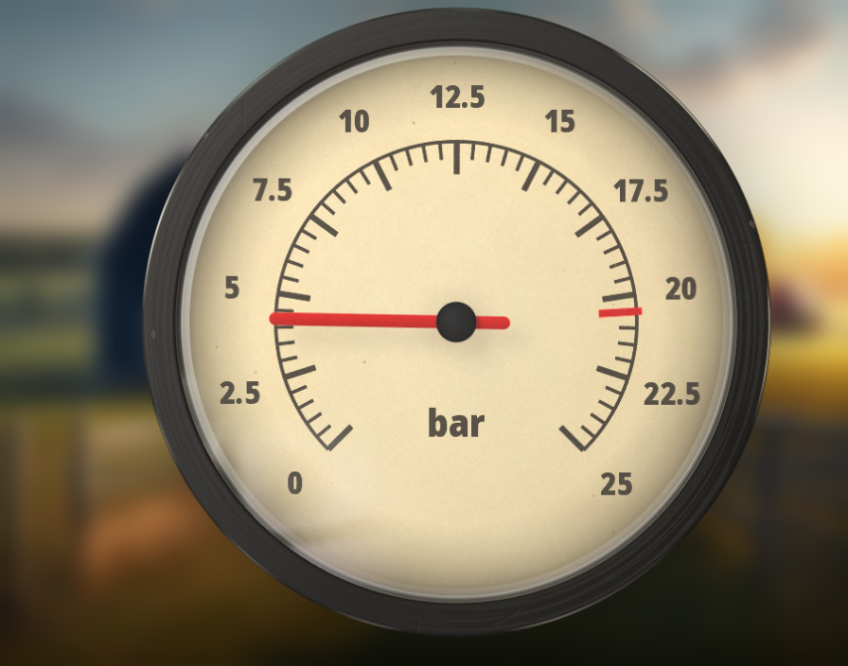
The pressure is value=4.25 unit=bar
